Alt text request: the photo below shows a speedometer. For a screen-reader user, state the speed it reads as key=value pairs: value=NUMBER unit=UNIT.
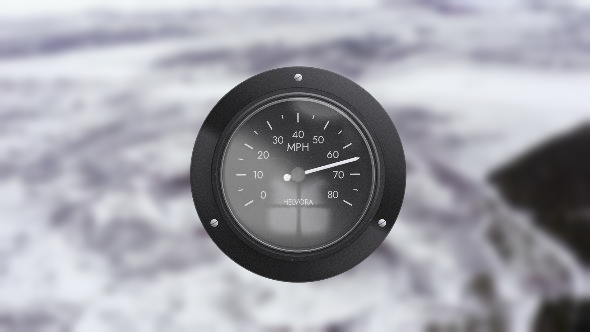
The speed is value=65 unit=mph
